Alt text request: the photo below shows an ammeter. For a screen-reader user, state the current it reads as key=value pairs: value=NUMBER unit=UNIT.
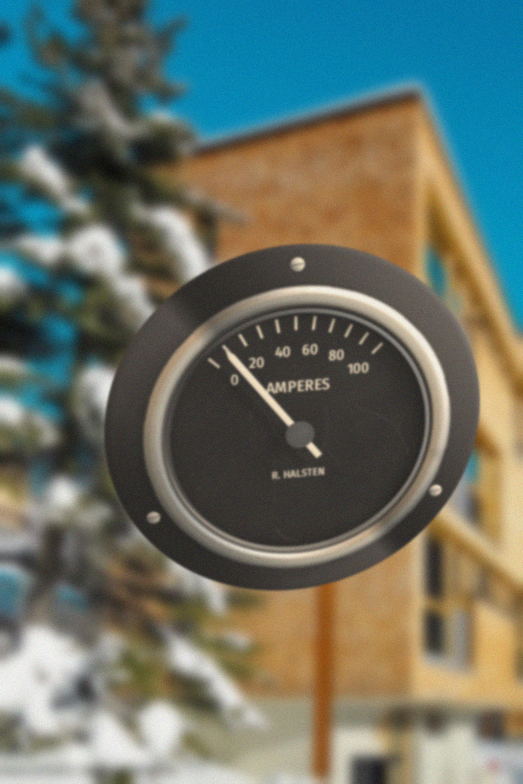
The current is value=10 unit=A
